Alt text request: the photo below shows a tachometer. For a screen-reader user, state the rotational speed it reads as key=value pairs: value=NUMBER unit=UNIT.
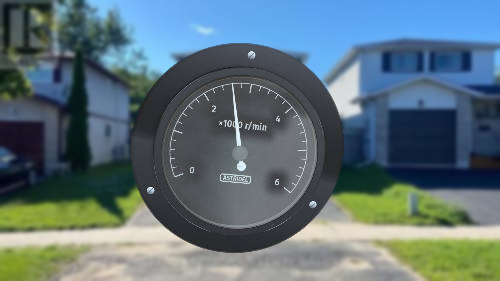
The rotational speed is value=2600 unit=rpm
